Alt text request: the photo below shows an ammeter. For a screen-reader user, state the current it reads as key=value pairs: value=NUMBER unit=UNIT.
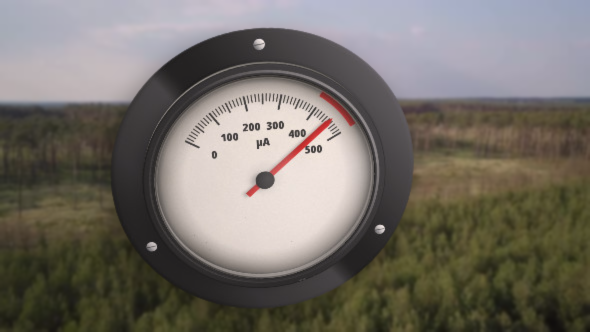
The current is value=450 unit=µA
